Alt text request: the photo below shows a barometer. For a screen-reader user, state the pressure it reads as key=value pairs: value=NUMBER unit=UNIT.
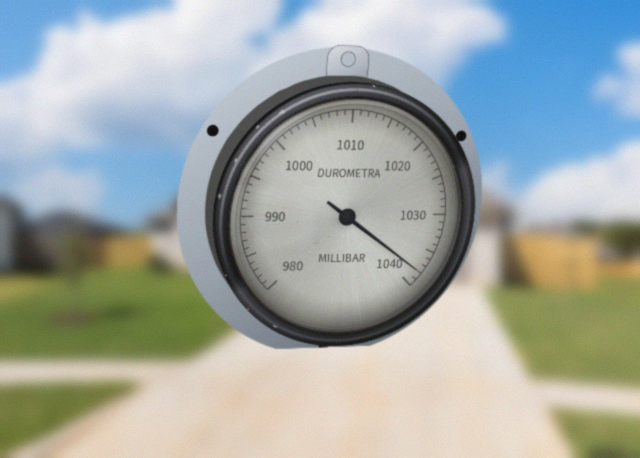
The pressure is value=1038 unit=mbar
